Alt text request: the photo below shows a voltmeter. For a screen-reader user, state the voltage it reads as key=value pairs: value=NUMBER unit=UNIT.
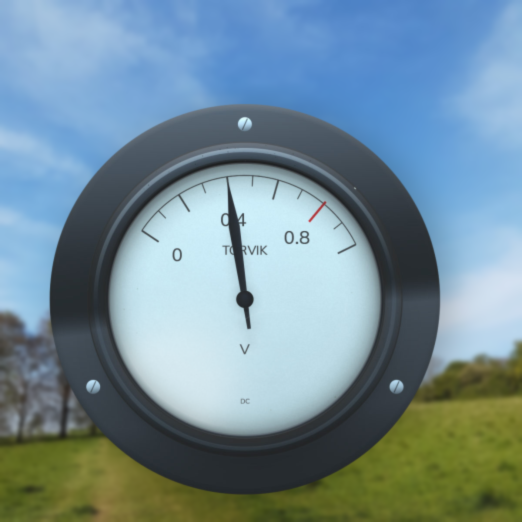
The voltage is value=0.4 unit=V
